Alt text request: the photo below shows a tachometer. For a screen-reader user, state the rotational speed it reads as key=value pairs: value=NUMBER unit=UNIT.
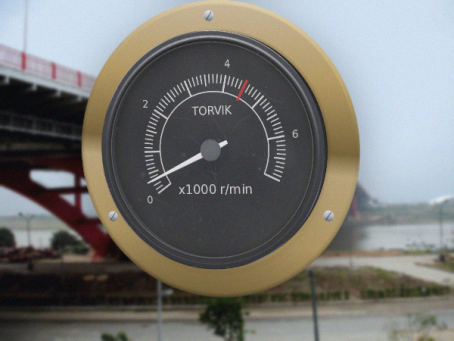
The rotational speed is value=300 unit=rpm
